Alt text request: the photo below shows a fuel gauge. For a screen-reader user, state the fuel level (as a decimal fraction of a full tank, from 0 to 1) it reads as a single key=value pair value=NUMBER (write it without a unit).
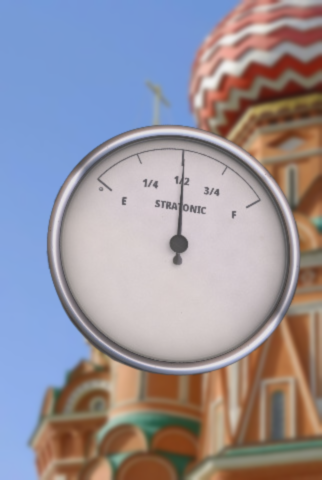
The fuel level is value=0.5
